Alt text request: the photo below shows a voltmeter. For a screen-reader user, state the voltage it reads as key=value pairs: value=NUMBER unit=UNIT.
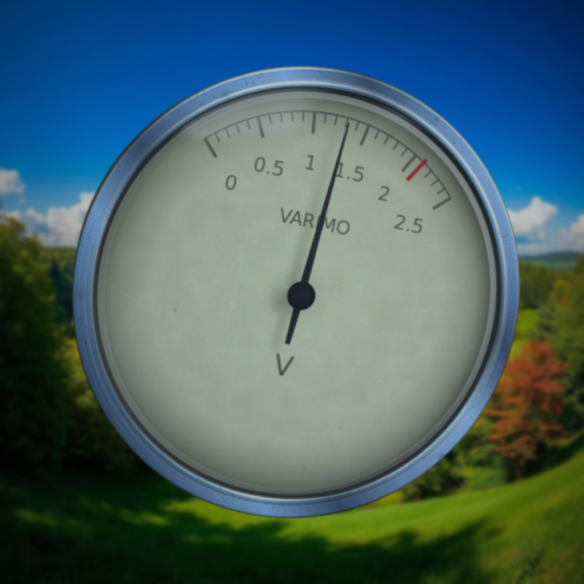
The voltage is value=1.3 unit=V
